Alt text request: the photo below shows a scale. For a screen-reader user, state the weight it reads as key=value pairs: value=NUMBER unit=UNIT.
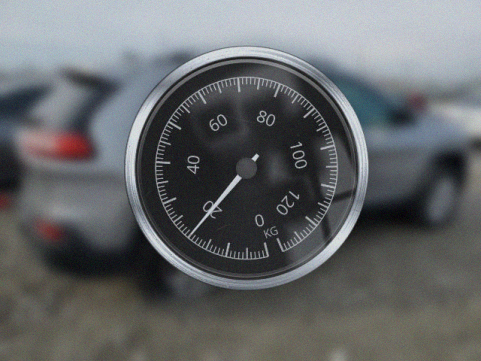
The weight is value=20 unit=kg
